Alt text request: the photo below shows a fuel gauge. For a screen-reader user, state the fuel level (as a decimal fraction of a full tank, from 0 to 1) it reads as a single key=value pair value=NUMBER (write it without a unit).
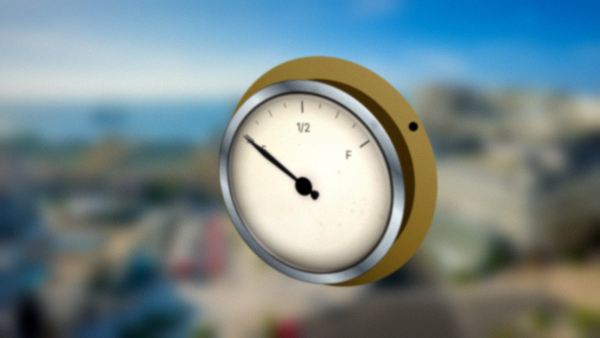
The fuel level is value=0
